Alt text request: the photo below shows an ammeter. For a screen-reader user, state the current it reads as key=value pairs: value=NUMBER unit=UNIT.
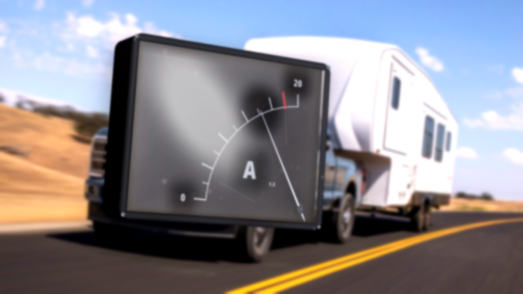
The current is value=14 unit=A
